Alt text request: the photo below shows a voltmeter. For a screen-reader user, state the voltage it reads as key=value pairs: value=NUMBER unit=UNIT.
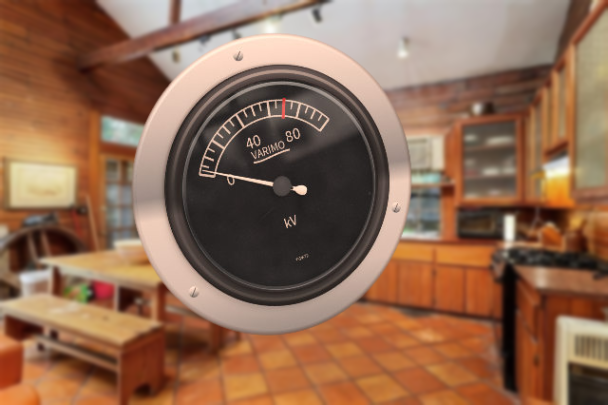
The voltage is value=2.5 unit=kV
